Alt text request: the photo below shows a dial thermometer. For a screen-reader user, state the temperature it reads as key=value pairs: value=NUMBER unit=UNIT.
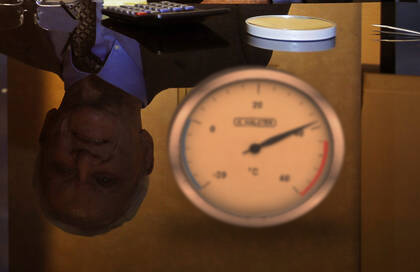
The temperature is value=38 unit=°C
